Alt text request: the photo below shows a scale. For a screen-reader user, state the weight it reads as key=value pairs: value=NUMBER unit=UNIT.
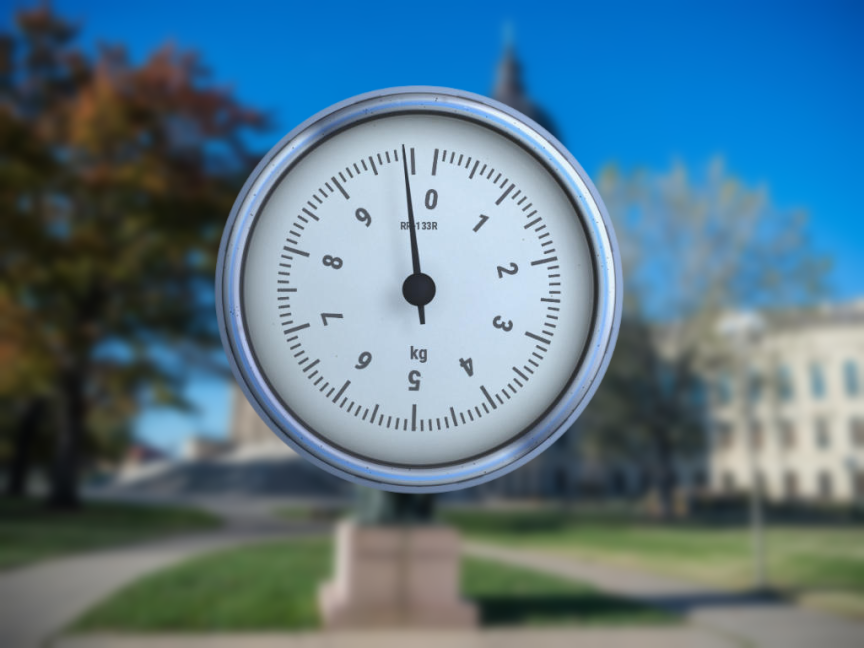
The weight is value=9.9 unit=kg
